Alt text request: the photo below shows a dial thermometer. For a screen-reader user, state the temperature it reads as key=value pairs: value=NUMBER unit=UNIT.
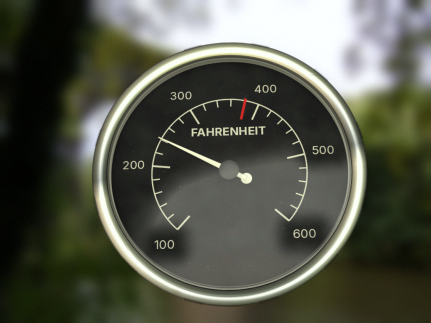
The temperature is value=240 unit=°F
